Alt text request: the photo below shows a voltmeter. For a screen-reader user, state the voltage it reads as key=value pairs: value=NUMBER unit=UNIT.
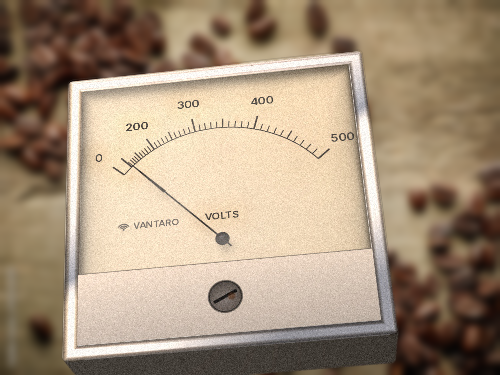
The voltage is value=100 unit=V
